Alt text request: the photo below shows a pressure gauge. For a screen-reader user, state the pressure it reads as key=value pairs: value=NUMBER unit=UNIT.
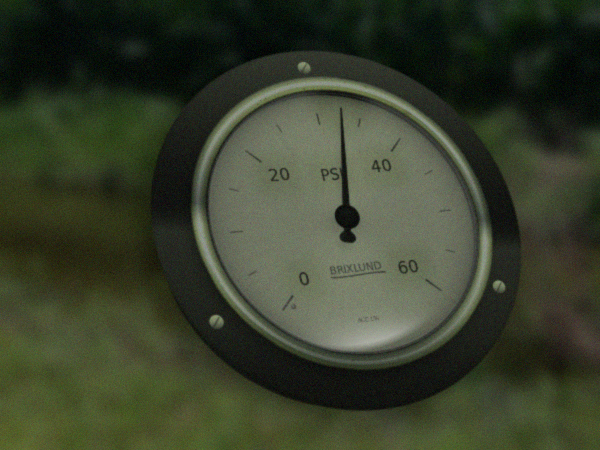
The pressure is value=32.5 unit=psi
